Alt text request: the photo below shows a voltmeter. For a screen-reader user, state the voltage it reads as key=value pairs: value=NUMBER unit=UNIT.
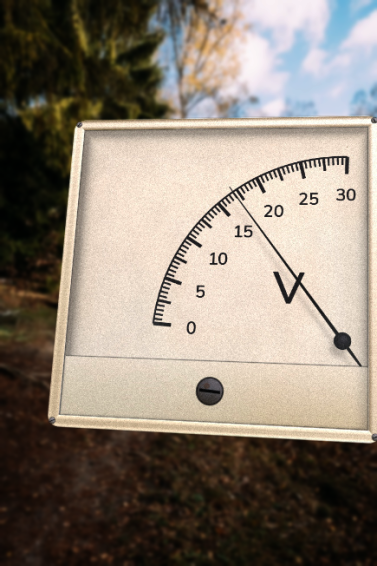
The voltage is value=17 unit=V
